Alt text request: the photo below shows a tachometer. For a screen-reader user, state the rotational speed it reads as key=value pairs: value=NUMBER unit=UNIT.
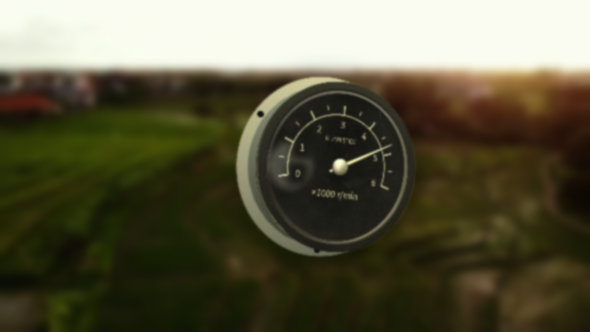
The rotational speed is value=4750 unit=rpm
